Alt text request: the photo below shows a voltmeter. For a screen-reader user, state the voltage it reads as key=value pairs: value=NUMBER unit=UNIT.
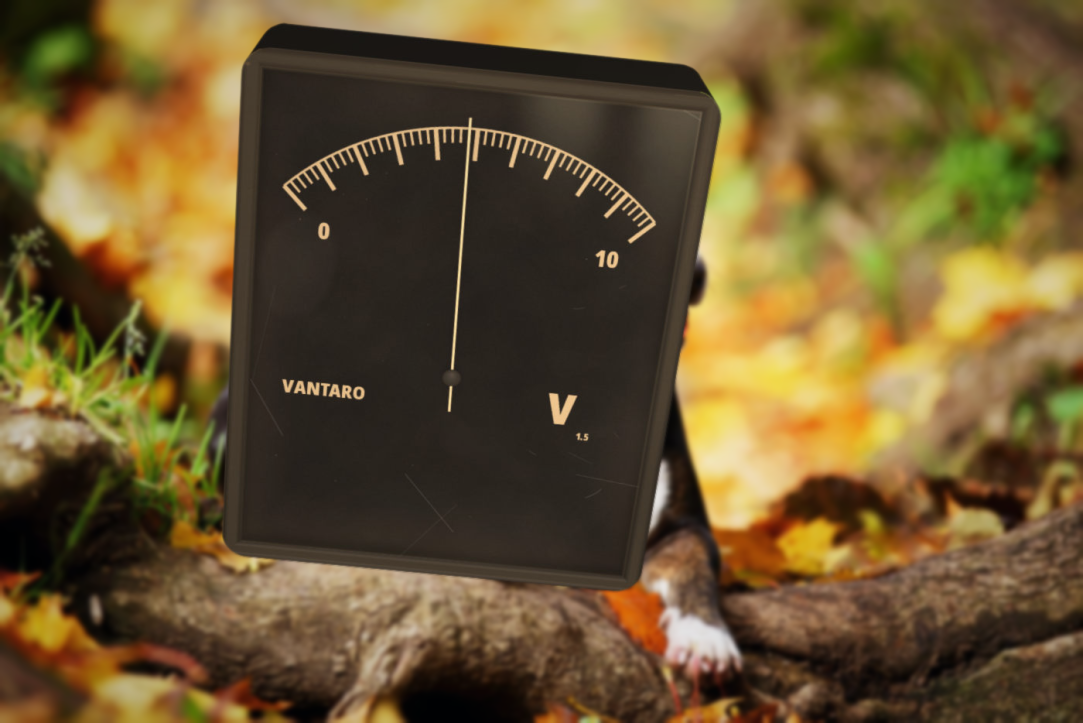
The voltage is value=4.8 unit=V
